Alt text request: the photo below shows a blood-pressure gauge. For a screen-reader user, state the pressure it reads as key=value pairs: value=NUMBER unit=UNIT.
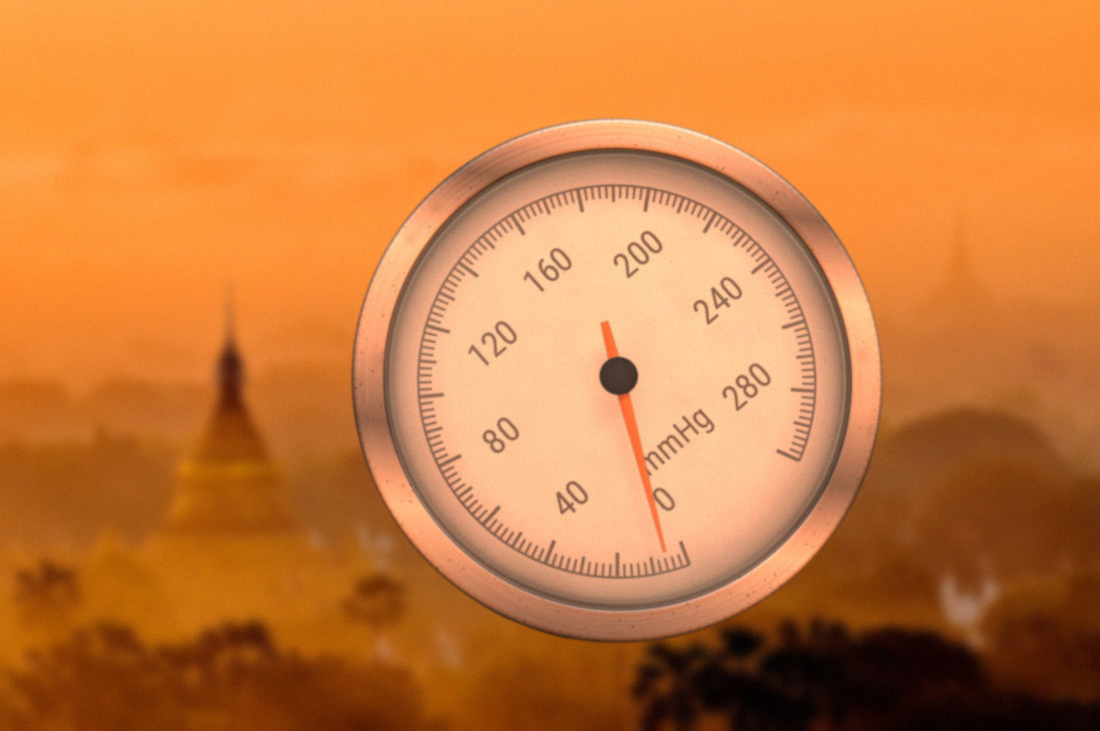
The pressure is value=6 unit=mmHg
